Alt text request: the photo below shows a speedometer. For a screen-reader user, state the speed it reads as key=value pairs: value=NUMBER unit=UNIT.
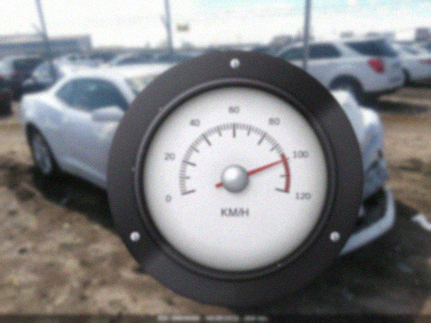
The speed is value=100 unit=km/h
